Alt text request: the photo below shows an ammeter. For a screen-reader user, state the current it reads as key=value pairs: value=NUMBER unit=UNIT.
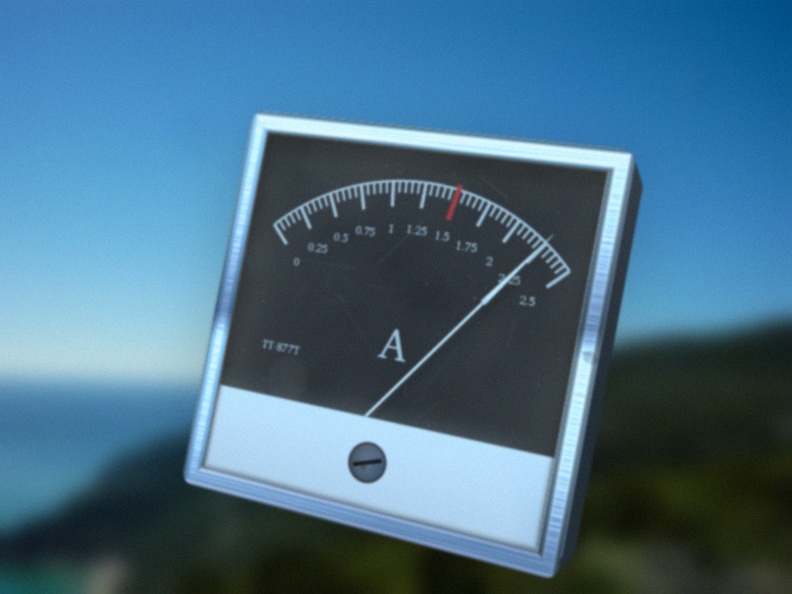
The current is value=2.25 unit=A
